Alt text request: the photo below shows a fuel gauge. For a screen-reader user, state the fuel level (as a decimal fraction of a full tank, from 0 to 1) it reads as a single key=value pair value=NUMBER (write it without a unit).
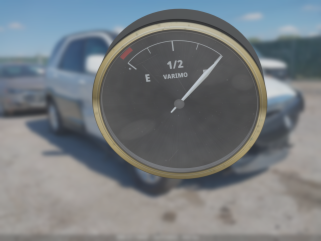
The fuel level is value=1
